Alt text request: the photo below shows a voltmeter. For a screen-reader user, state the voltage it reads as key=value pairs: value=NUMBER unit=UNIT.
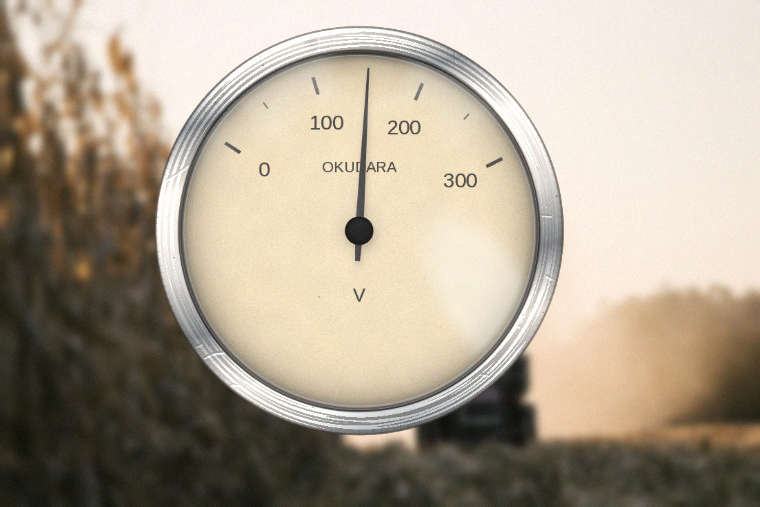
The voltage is value=150 unit=V
